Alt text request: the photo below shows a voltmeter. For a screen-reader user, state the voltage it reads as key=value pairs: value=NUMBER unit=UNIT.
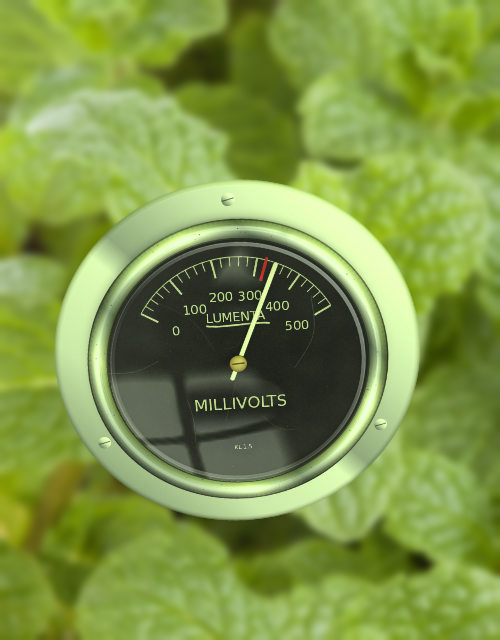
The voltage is value=340 unit=mV
